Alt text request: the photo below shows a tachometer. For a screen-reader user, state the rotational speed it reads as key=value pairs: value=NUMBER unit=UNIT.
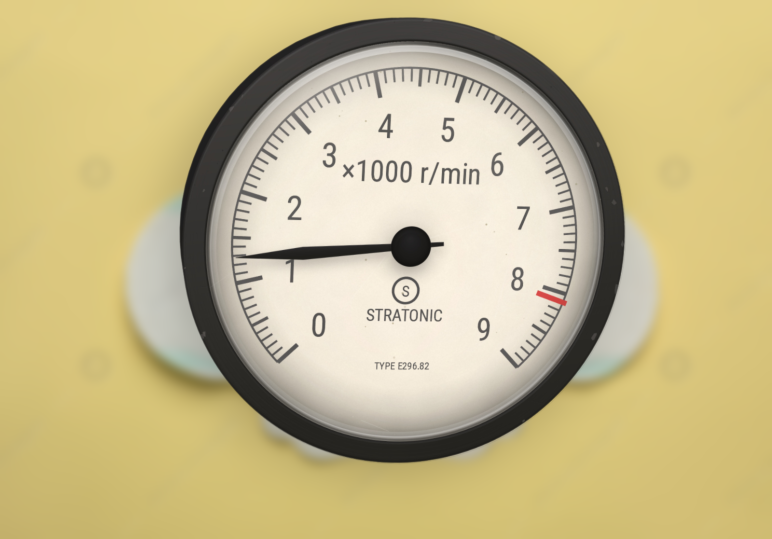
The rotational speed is value=1300 unit=rpm
